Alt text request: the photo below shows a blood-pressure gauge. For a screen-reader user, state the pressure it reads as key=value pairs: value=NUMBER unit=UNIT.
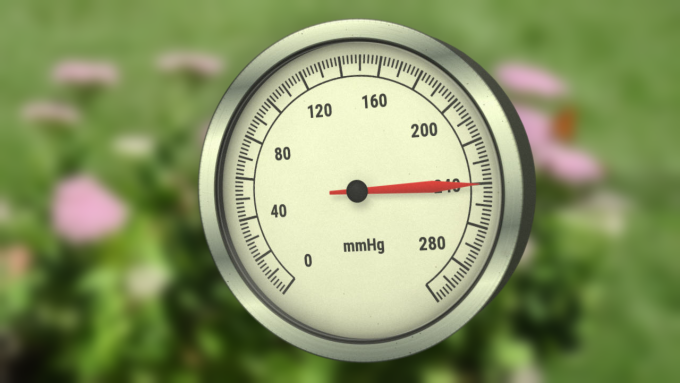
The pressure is value=240 unit=mmHg
